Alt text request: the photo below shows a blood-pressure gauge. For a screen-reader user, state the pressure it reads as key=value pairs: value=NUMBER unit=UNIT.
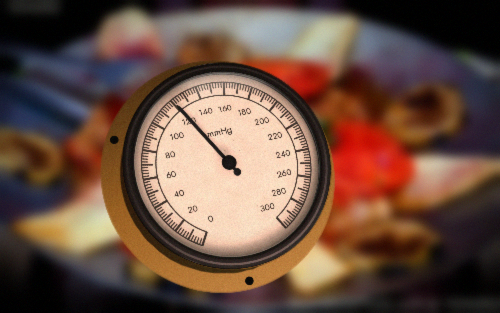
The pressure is value=120 unit=mmHg
